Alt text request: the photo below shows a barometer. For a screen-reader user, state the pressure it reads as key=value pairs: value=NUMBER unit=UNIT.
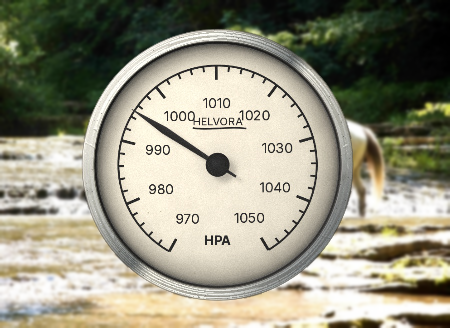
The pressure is value=995 unit=hPa
